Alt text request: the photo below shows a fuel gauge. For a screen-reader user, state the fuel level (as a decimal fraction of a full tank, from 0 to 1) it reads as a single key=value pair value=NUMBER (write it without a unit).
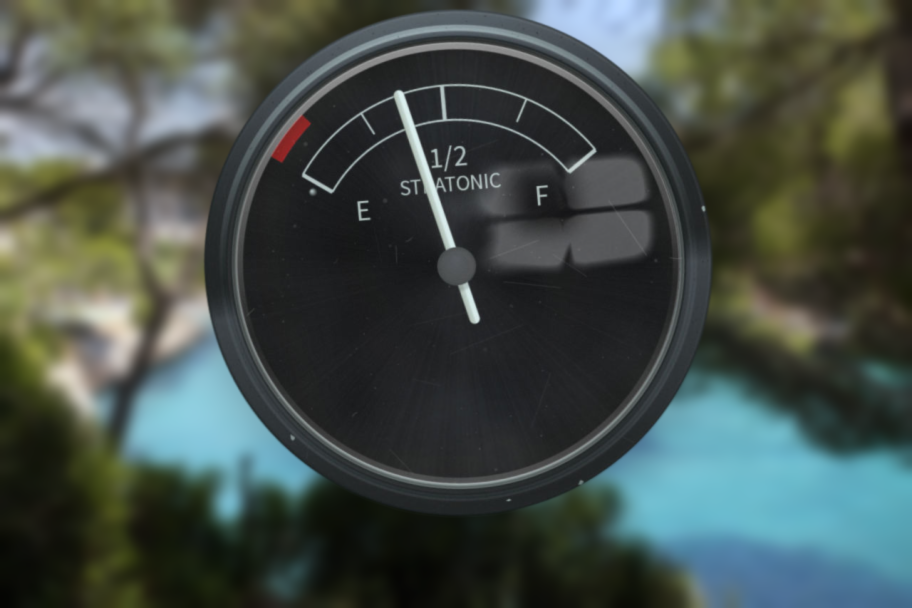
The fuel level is value=0.375
